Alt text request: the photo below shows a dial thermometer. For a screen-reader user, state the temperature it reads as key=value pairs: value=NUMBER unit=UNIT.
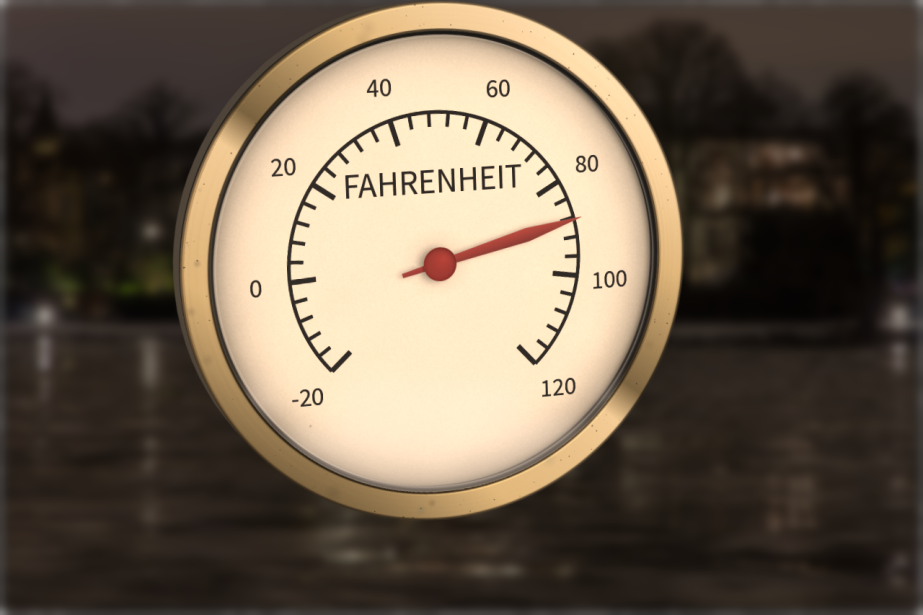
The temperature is value=88 unit=°F
